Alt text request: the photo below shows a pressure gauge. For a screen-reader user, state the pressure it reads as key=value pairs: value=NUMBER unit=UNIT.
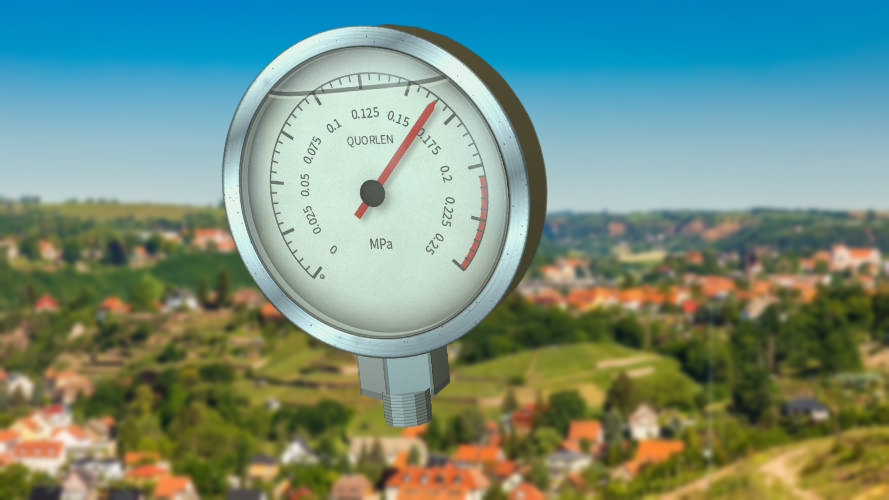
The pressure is value=0.165 unit=MPa
